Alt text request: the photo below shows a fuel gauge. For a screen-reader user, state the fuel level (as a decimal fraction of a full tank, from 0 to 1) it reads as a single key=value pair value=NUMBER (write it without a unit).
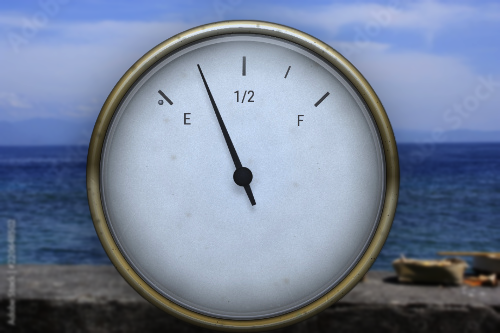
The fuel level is value=0.25
